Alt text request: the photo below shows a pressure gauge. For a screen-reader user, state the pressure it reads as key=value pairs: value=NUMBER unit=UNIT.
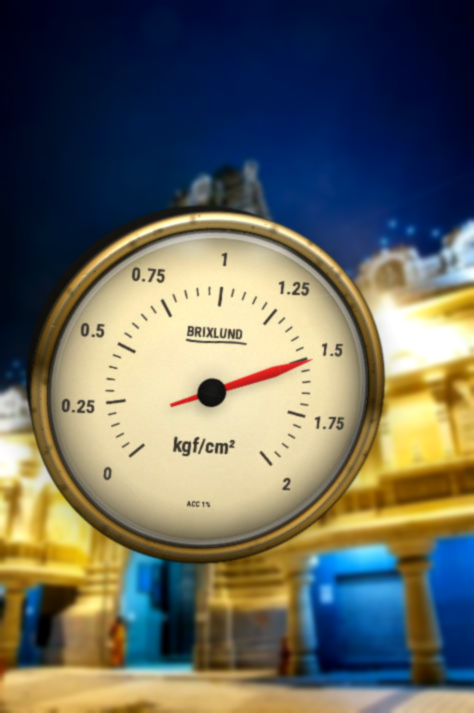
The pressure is value=1.5 unit=kg/cm²
